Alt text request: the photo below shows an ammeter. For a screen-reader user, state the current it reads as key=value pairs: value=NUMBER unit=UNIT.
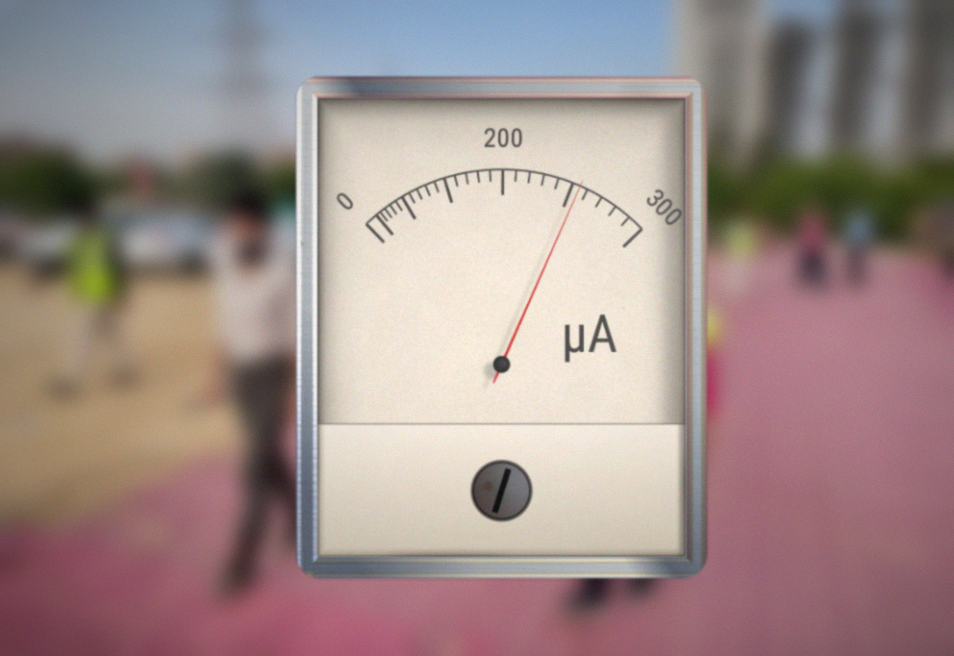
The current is value=255 unit=µA
